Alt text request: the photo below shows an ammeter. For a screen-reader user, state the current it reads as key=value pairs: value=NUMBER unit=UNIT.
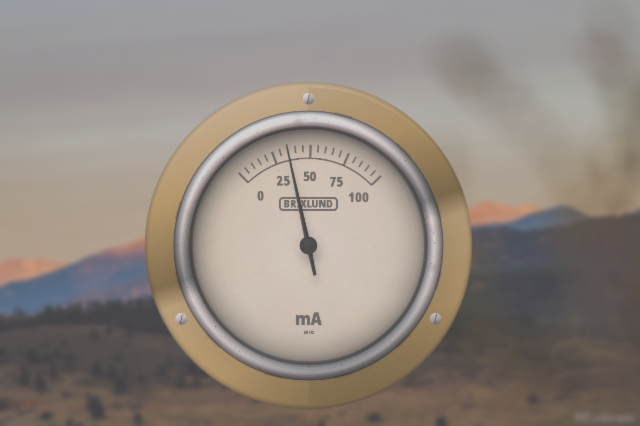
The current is value=35 unit=mA
